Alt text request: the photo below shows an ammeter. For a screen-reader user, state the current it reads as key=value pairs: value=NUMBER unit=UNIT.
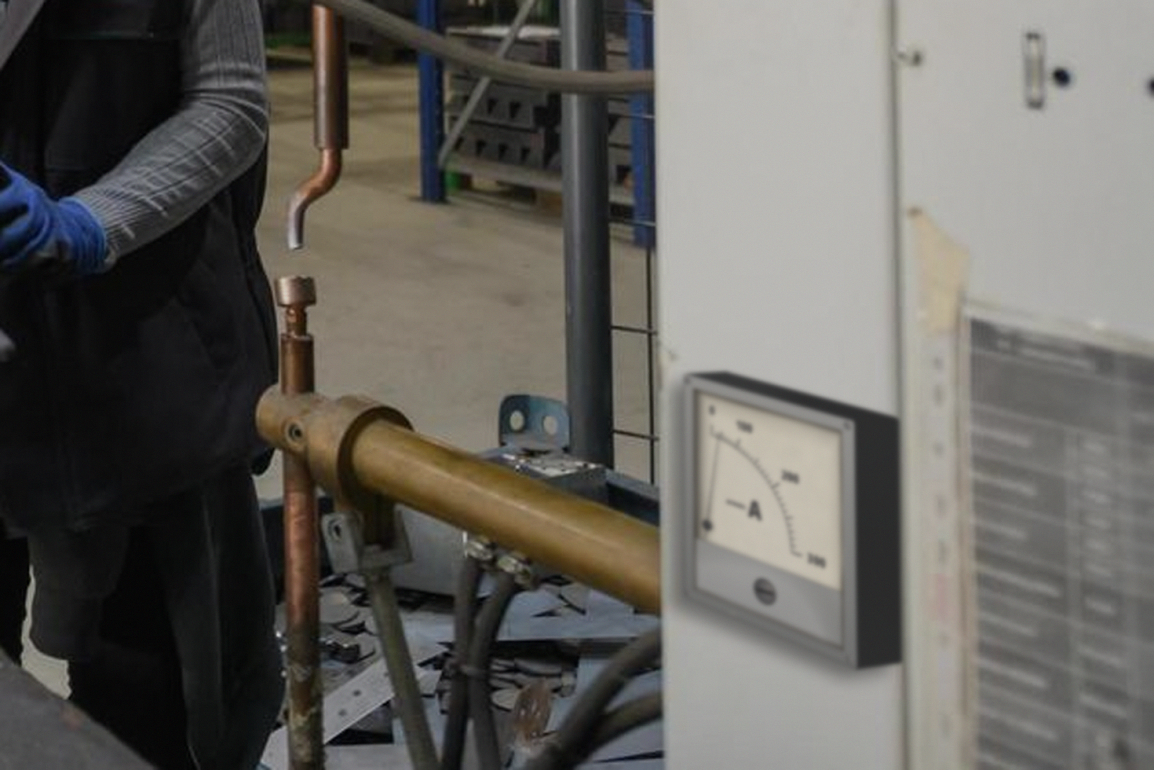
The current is value=50 unit=A
